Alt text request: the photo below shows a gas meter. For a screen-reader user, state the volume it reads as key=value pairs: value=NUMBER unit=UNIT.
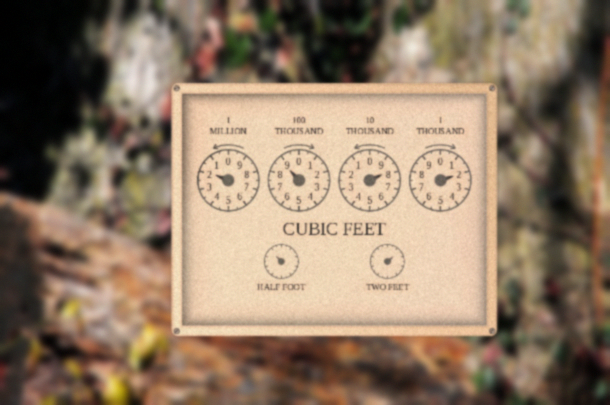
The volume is value=188200 unit=ft³
